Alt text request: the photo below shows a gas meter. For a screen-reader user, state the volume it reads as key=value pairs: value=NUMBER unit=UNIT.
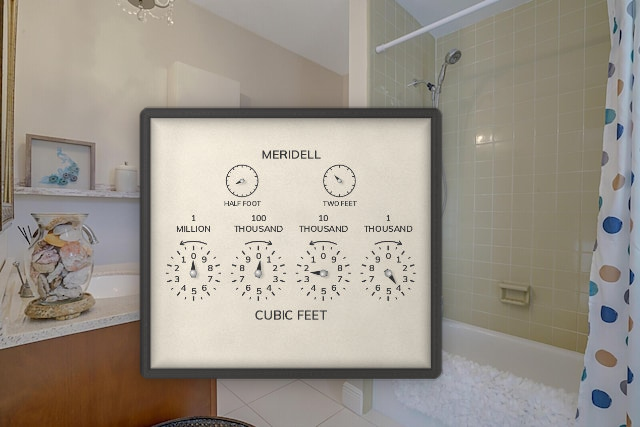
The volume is value=2400 unit=ft³
